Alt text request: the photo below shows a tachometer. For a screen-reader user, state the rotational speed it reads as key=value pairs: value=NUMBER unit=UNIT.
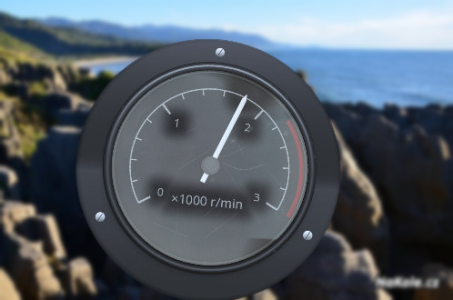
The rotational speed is value=1800 unit=rpm
